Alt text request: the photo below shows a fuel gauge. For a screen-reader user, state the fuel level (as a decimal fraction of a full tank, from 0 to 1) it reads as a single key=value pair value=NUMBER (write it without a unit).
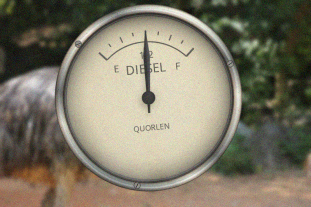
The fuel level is value=0.5
